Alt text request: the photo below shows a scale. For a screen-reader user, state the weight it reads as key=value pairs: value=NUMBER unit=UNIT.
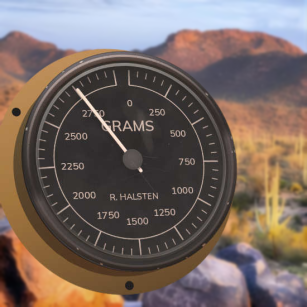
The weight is value=2750 unit=g
